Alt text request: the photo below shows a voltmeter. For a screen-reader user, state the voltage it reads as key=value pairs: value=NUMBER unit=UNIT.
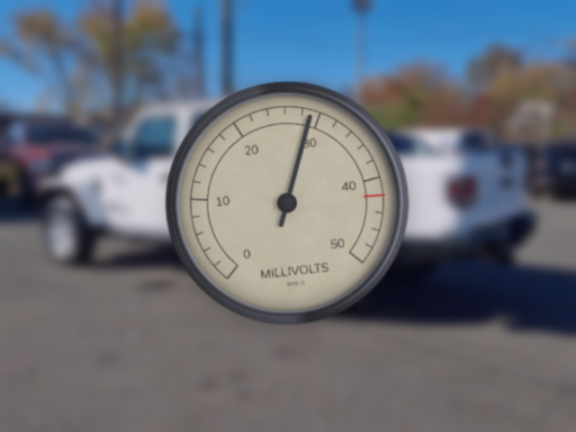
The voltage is value=29 unit=mV
